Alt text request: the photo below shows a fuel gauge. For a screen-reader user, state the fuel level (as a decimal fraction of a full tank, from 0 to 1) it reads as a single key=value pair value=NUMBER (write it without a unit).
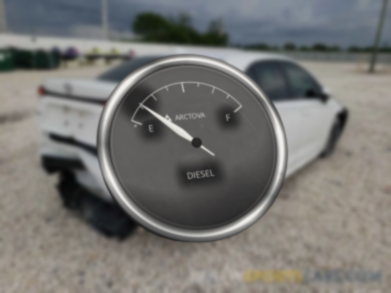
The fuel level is value=0.125
